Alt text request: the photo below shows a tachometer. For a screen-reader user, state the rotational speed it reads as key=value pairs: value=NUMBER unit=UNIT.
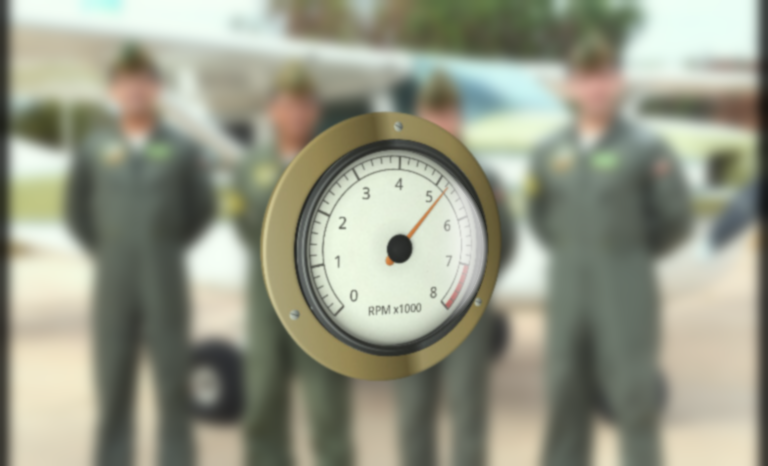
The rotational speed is value=5200 unit=rpm
